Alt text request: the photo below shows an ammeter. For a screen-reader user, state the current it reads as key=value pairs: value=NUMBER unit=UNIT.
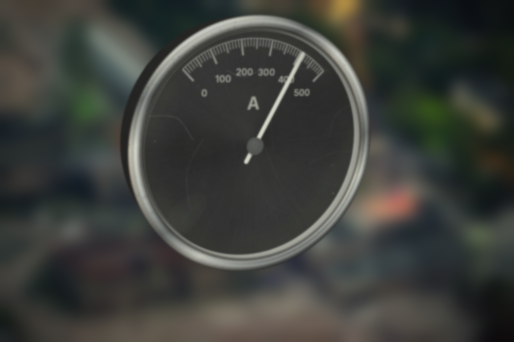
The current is value=400 unit=A
